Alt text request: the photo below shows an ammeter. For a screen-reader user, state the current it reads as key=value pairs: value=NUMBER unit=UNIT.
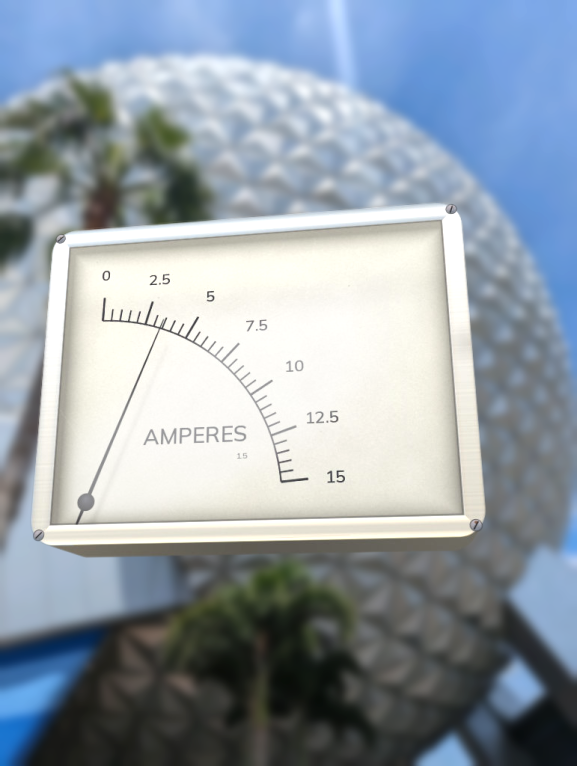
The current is value=3.5 unit=A
